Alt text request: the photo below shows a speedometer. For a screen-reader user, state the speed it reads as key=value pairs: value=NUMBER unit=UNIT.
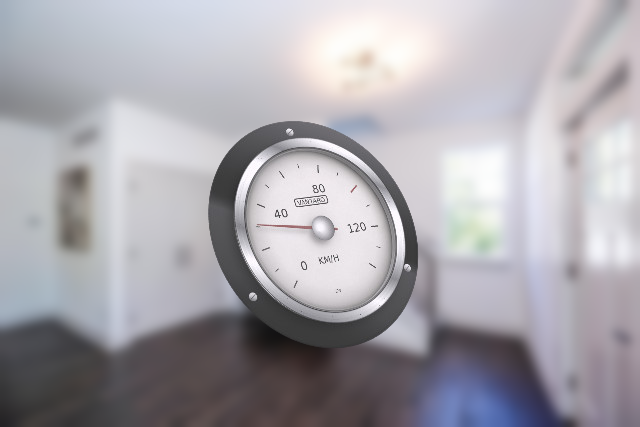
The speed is value=30 unit=km/h
